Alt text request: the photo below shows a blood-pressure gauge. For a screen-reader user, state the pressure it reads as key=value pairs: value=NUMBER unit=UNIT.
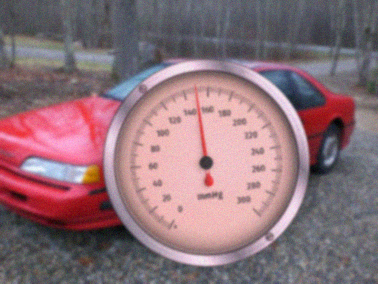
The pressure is value=150 unit=mmHg
